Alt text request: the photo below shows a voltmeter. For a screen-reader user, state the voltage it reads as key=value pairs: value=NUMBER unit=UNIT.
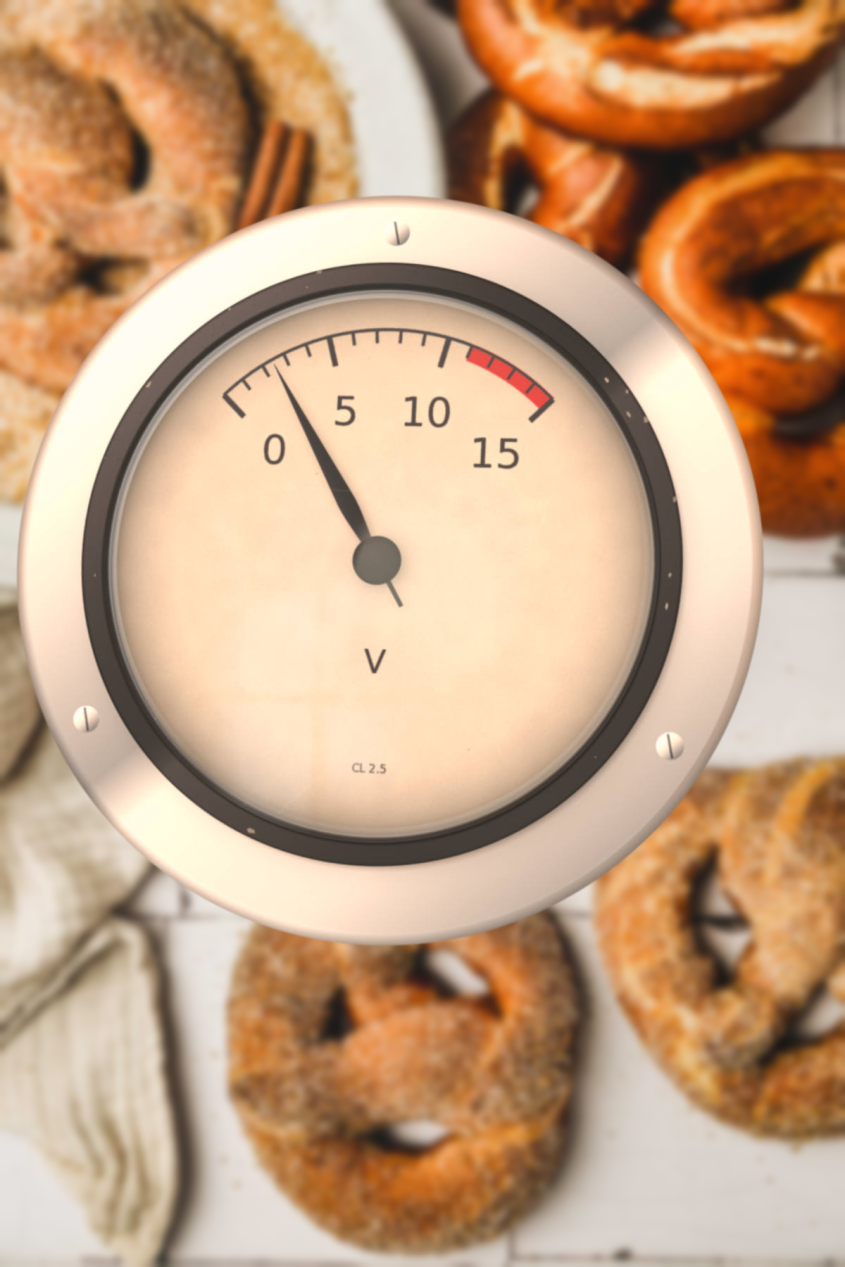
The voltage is value=2.5 unit=V
